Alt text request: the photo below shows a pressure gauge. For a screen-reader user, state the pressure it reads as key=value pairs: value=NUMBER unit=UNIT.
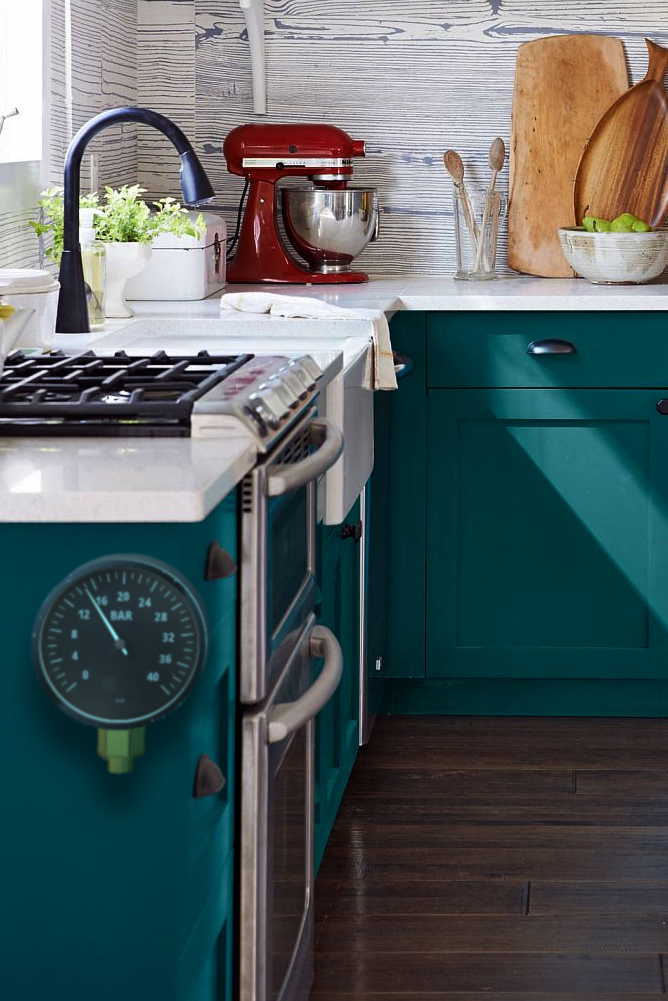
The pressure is value=15 unit=bar
